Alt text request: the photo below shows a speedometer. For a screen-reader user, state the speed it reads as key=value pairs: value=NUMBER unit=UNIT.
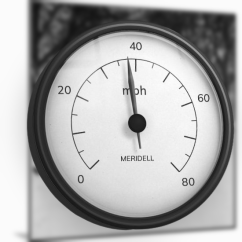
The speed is value=37.5 unit=mph
